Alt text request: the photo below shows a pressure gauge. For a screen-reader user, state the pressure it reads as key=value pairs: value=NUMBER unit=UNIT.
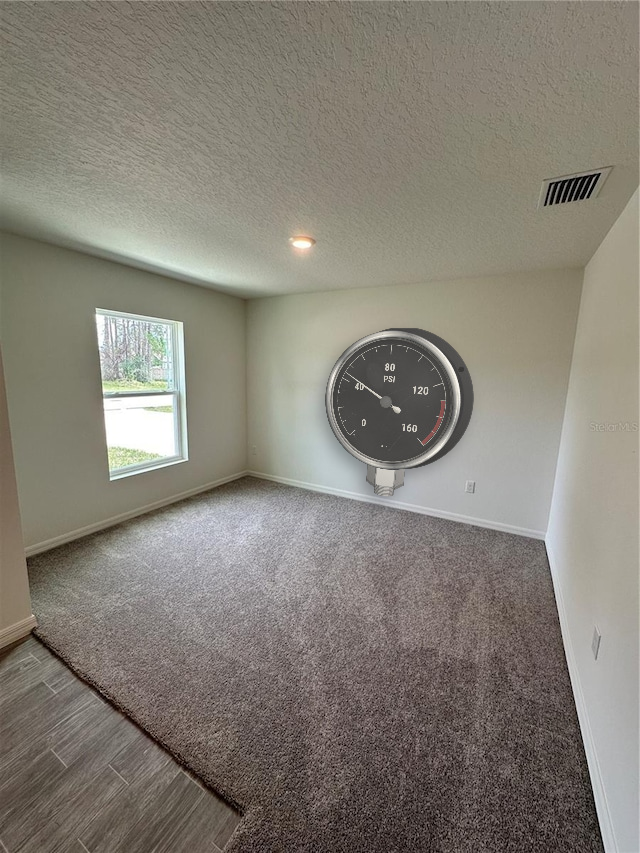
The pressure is value=45 unit=psi
